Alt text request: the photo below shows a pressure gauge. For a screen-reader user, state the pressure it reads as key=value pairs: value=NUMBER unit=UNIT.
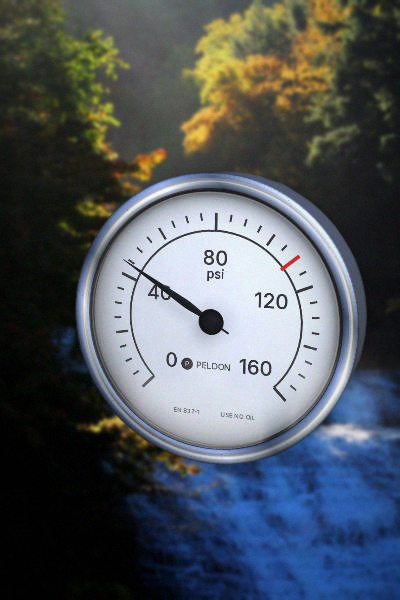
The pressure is value=45 unit=psi
